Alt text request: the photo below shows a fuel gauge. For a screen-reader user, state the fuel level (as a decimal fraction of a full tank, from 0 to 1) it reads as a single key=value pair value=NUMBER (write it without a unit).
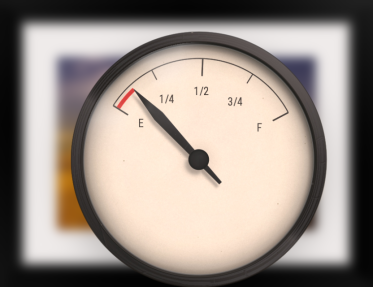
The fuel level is value=0.125
